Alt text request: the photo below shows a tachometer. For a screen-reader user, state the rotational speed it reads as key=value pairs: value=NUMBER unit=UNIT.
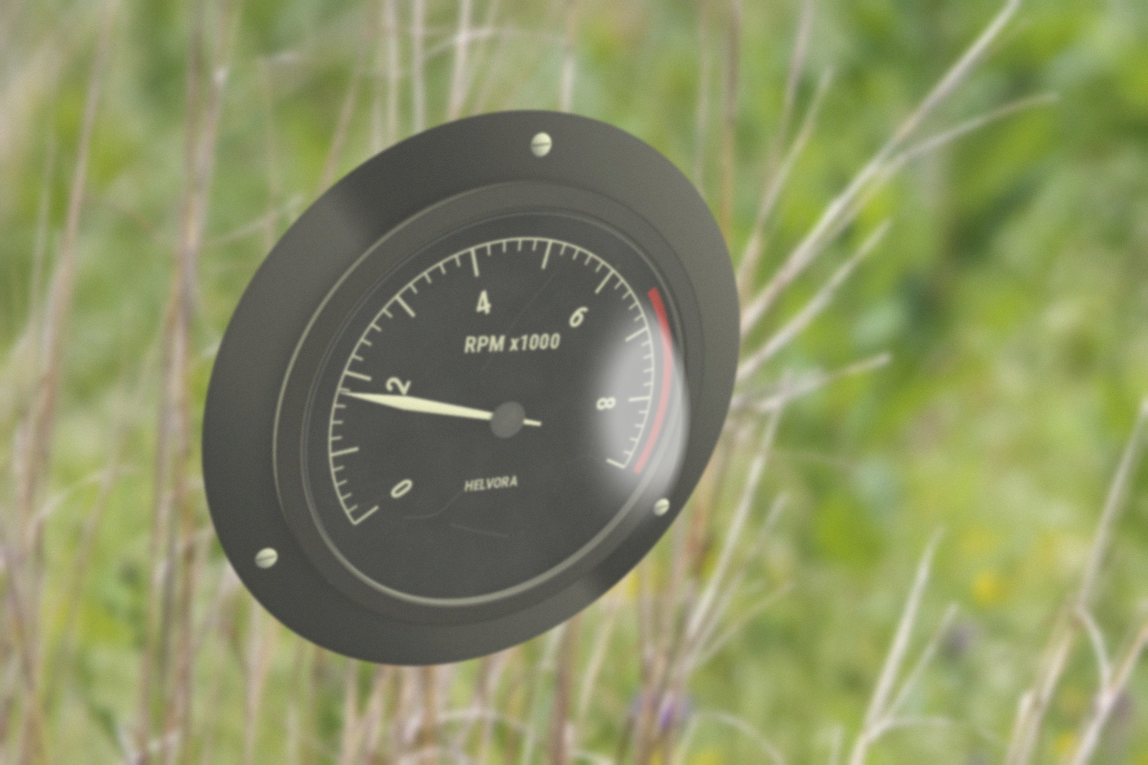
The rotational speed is value=1800 unit=rpm
